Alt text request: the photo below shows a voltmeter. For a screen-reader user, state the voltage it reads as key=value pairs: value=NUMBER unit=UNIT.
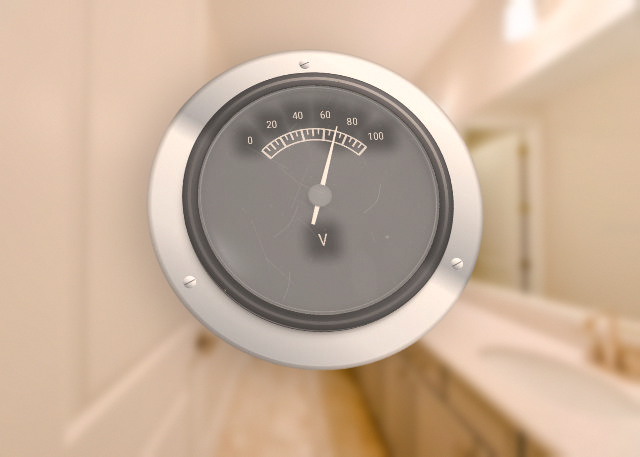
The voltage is value=70 unit=V
